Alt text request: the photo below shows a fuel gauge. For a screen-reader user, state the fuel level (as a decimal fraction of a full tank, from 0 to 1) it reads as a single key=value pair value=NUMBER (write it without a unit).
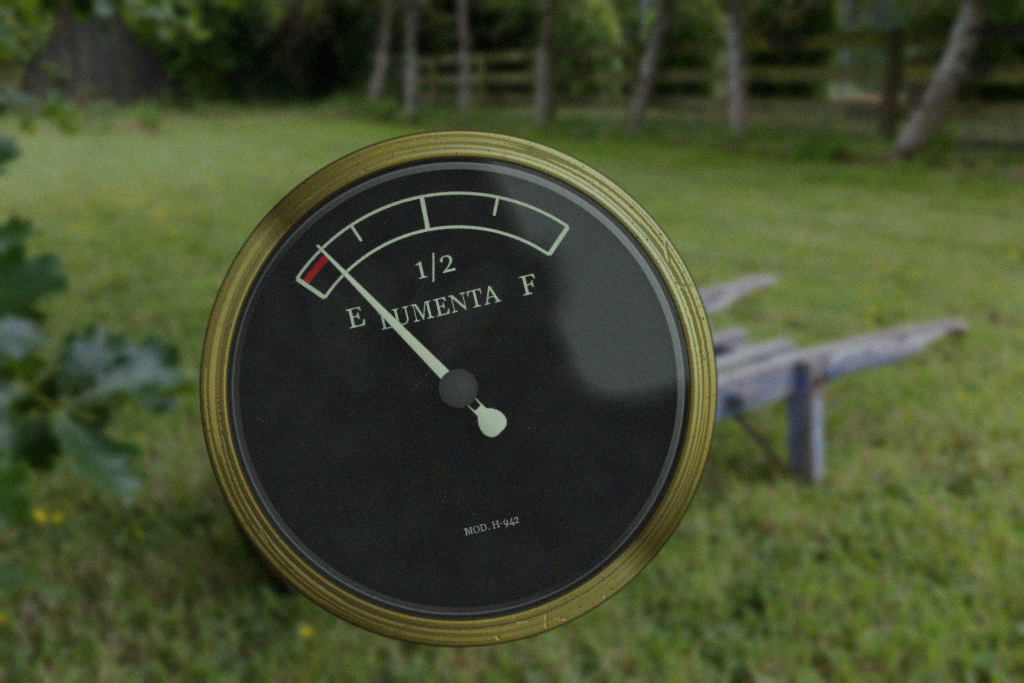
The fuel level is value=0.125
